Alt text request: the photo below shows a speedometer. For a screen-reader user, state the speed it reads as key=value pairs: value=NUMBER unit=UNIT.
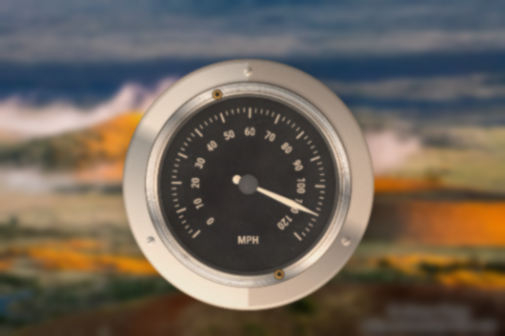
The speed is value=110 unit=mph
